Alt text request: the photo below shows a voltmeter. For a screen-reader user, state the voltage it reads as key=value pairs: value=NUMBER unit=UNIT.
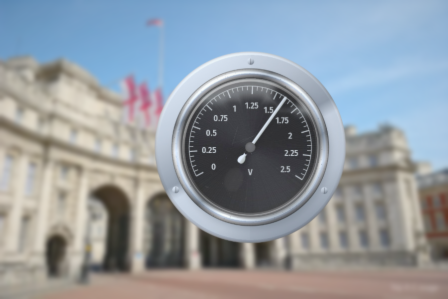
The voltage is value=1.6 unit=V
